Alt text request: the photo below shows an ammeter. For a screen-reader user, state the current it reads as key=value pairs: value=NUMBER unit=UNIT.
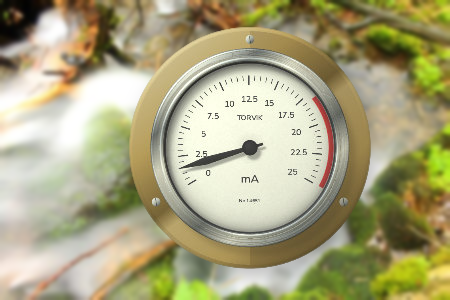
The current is value=1.5 unit=mA
